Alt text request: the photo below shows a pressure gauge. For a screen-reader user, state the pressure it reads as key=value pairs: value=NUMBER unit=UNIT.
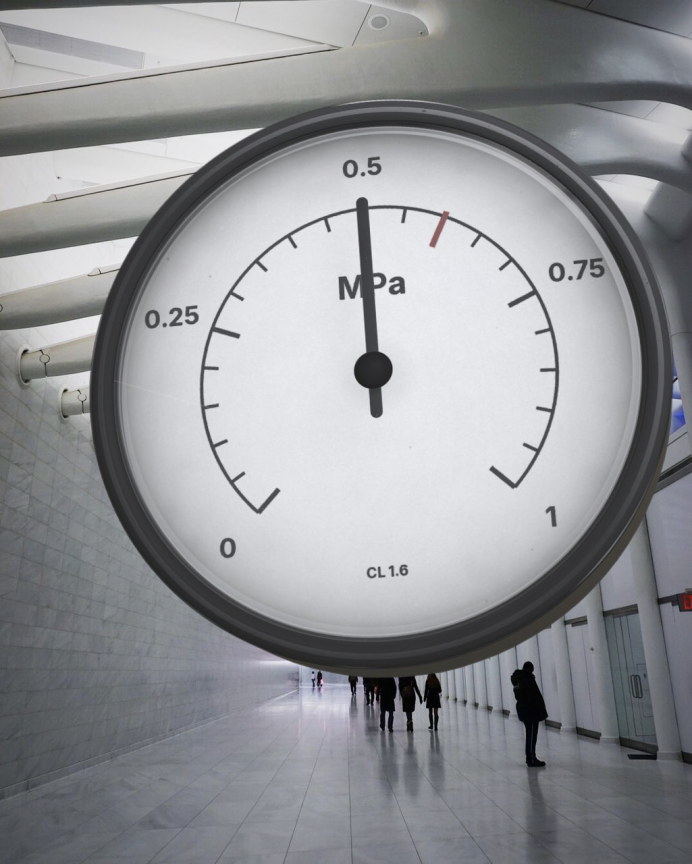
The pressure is value=0.5 unit=MPa
